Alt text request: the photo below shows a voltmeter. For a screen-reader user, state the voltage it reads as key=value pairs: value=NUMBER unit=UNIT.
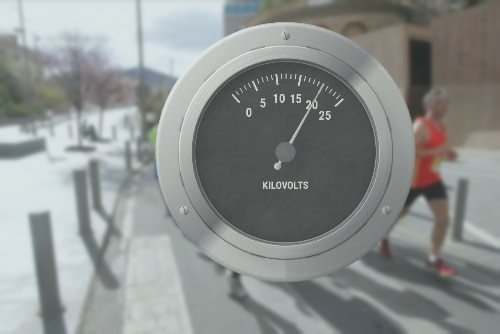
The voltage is value=20 unit=kV
